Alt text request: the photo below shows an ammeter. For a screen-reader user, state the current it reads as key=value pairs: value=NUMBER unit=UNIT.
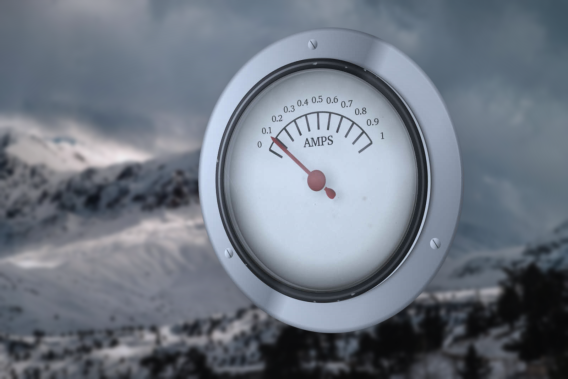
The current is value=0.1 unit=A
